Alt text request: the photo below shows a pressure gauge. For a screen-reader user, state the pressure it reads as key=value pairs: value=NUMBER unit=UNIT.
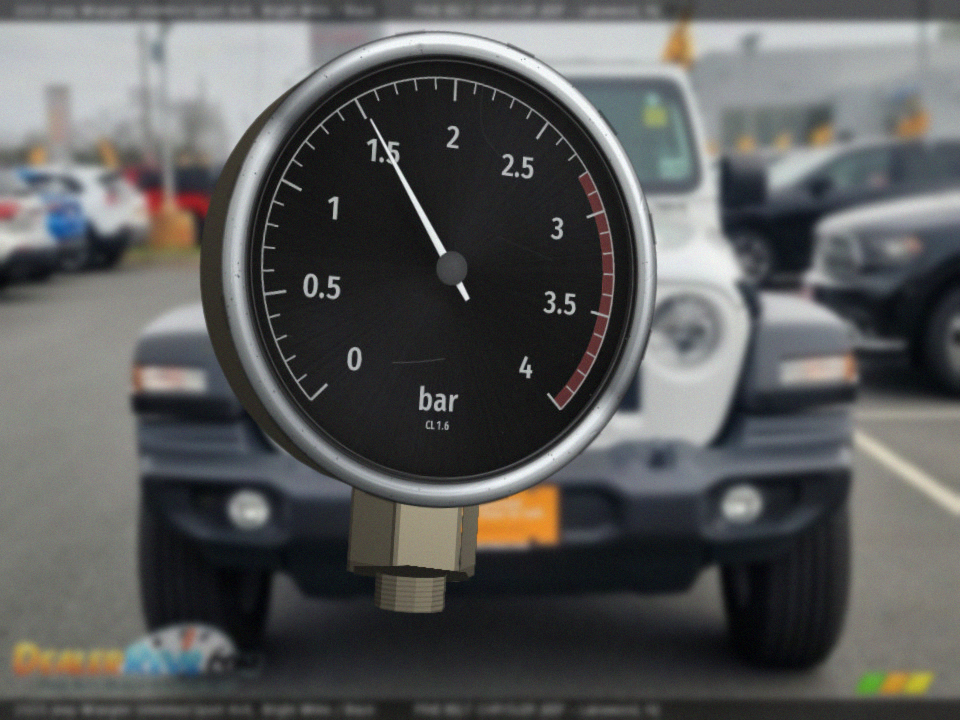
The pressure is value=1.5 unit=bar
